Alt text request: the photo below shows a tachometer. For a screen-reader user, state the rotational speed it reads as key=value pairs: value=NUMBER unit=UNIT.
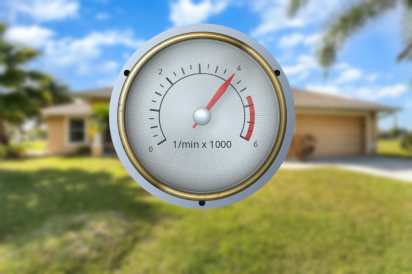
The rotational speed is value=4000 unit=rpm
